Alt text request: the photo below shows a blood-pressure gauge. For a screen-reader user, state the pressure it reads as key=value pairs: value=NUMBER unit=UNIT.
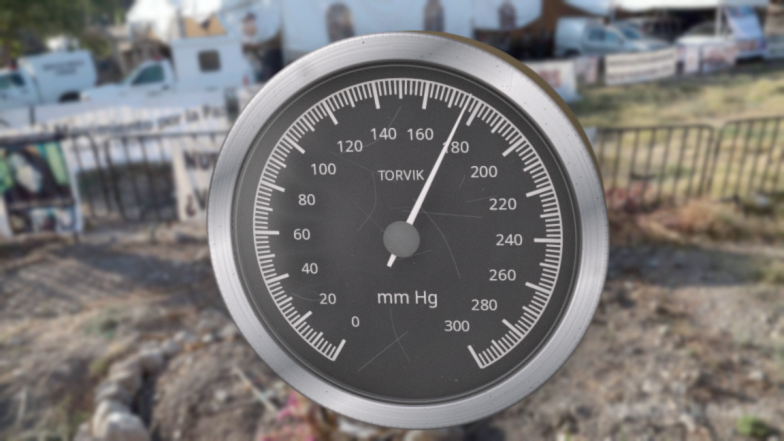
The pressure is value=176 unit=mmHg
